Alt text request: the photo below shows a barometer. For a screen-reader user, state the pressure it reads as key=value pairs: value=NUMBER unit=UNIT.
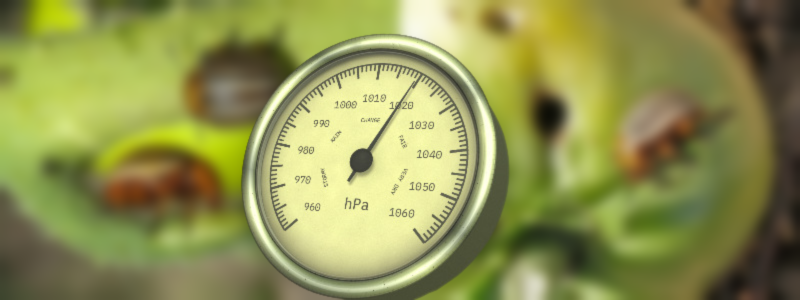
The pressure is value=1020 unit=hPa
